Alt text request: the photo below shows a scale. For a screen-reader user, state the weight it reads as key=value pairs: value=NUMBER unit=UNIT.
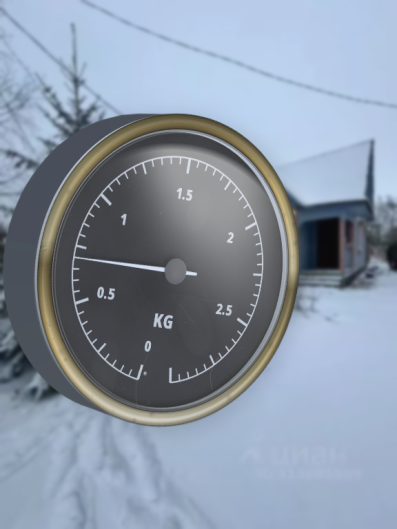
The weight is value=0.7 unit=kg
